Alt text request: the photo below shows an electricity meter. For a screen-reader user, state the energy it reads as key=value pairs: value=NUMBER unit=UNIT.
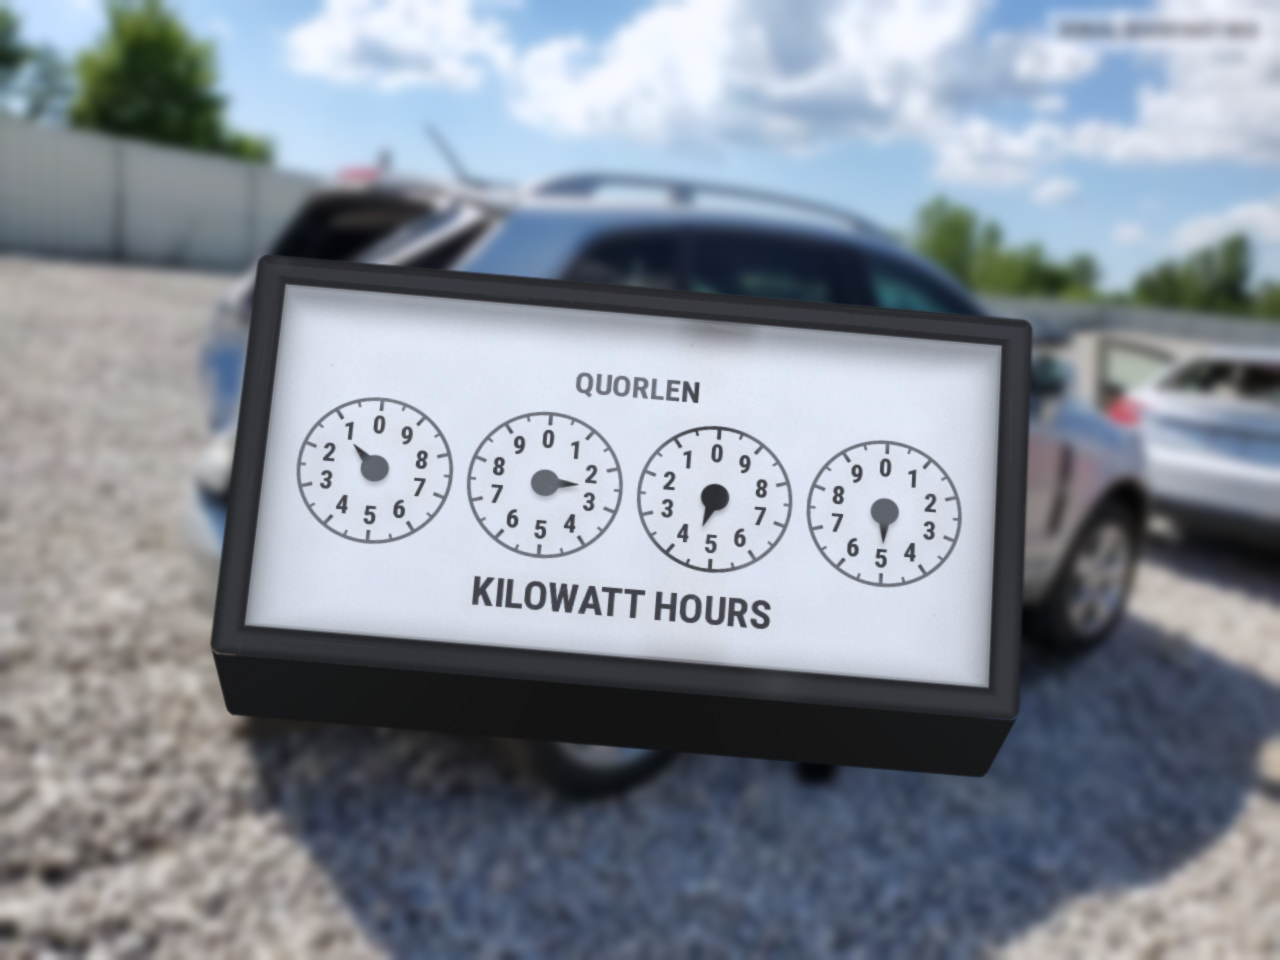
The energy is value=1245 unit=kWh
